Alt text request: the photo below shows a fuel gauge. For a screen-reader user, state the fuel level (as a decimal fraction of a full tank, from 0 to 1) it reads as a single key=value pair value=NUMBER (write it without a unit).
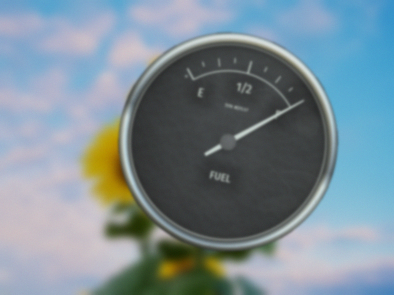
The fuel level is value=1
